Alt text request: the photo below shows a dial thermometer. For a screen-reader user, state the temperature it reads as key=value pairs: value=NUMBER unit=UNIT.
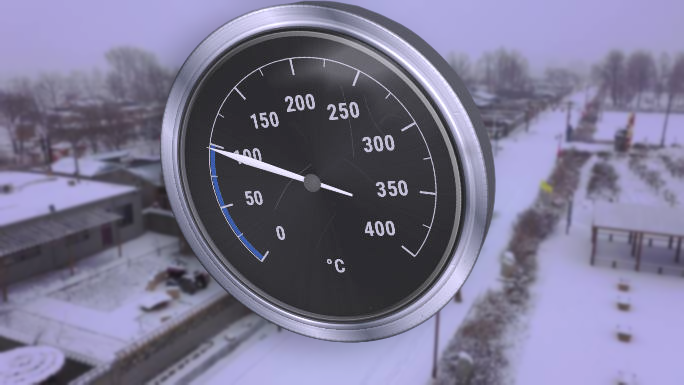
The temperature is value=100 unit=°C
